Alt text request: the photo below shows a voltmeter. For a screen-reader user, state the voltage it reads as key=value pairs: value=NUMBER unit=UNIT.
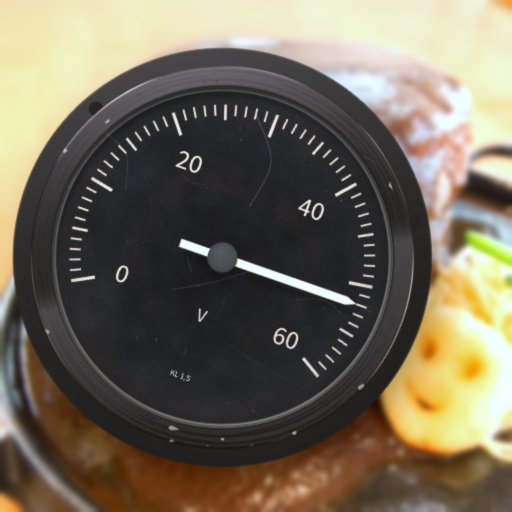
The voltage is value=52 unit=V
